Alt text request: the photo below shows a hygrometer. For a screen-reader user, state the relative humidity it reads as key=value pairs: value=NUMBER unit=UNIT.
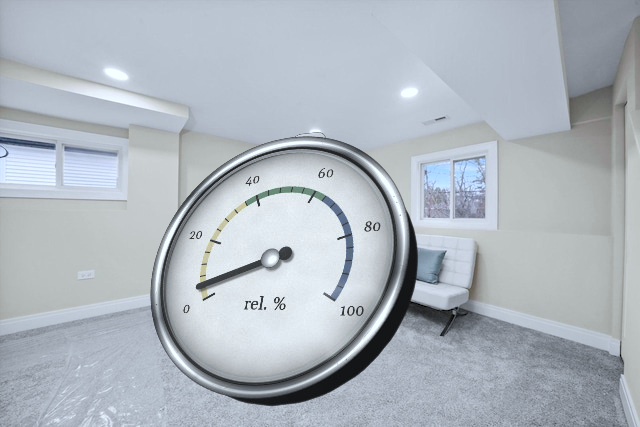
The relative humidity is value=4 unit=%
